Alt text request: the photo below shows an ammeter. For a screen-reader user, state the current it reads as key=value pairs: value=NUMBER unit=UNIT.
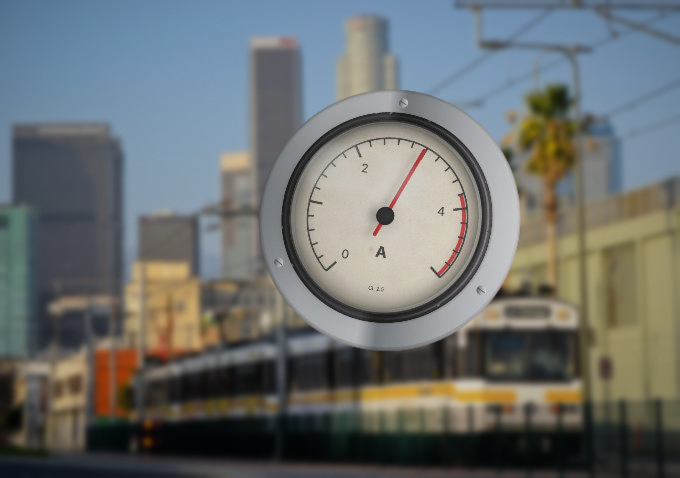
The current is value=3 unit=A
